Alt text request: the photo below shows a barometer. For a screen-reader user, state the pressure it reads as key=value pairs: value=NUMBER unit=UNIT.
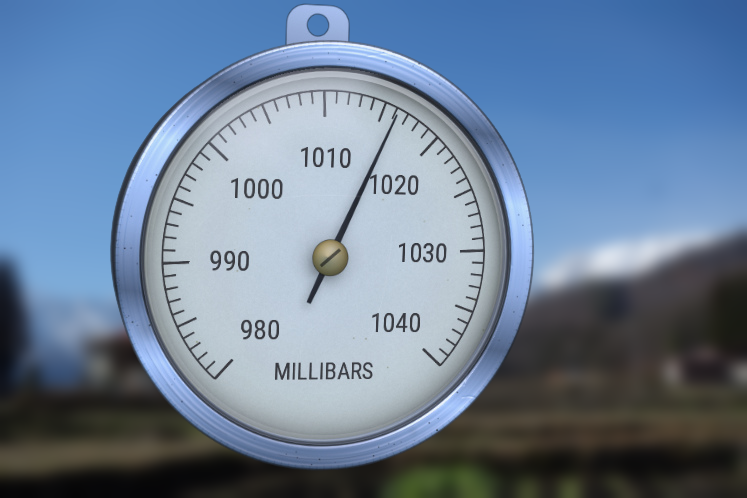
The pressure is value=1016 unit=mbar
